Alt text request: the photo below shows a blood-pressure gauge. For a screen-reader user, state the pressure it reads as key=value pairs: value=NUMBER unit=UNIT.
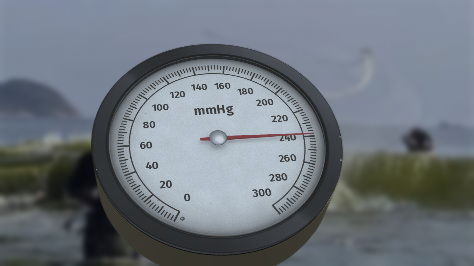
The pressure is value=240 unit=mmHg
